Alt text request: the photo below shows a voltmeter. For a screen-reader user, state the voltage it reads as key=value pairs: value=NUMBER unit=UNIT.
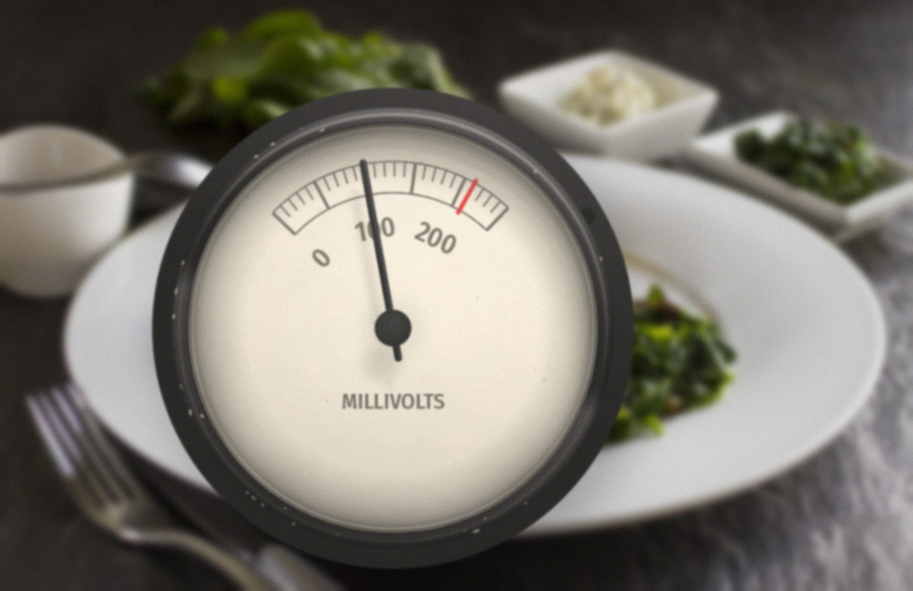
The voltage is value=100 unit=mV
